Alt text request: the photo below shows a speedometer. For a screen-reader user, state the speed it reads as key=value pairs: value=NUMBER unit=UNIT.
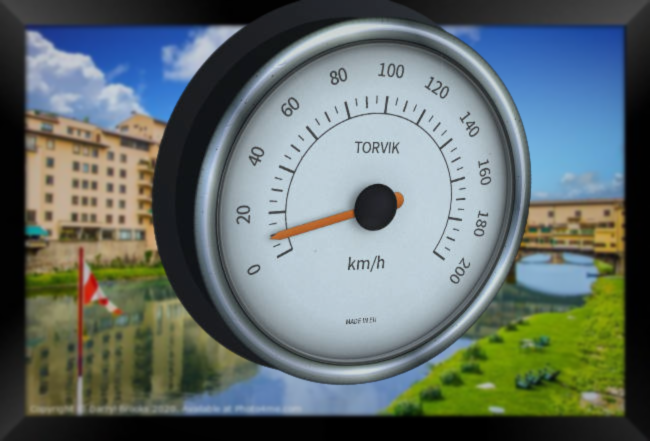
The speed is value=10 unit=km/h
